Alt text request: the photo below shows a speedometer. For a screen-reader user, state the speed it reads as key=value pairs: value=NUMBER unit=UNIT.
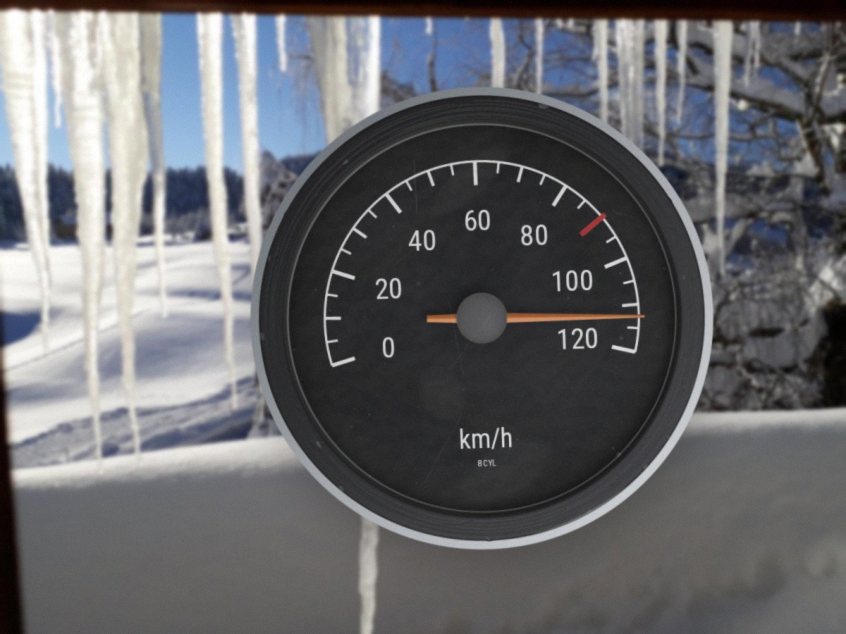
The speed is value=112.5 unit=km/h
